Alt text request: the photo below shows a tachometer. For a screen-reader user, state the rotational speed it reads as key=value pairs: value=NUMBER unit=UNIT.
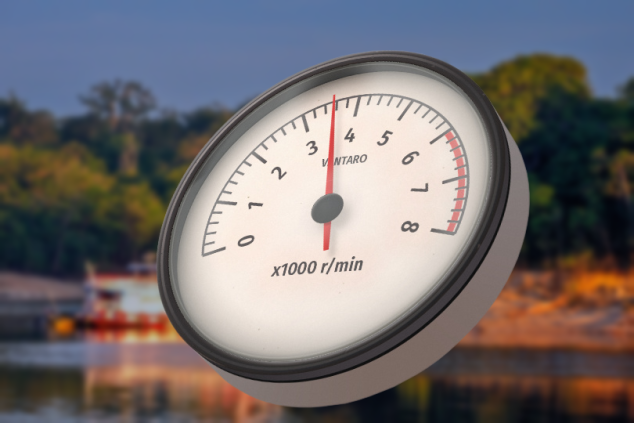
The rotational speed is value=3600 unit=rpm
